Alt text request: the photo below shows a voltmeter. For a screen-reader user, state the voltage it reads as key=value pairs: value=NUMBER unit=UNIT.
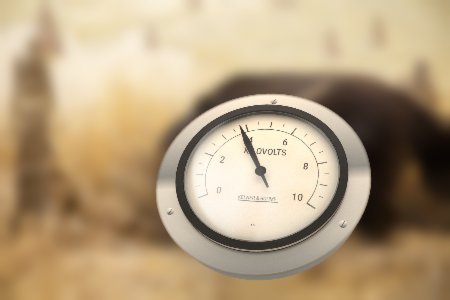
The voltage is value=3.75 unit=kV
